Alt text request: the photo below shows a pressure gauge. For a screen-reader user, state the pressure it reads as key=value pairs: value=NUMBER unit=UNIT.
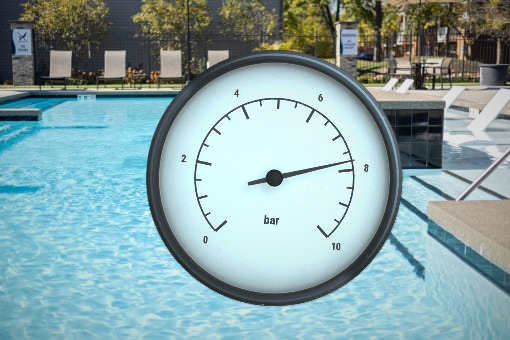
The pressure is value=7.75 unit=bar
